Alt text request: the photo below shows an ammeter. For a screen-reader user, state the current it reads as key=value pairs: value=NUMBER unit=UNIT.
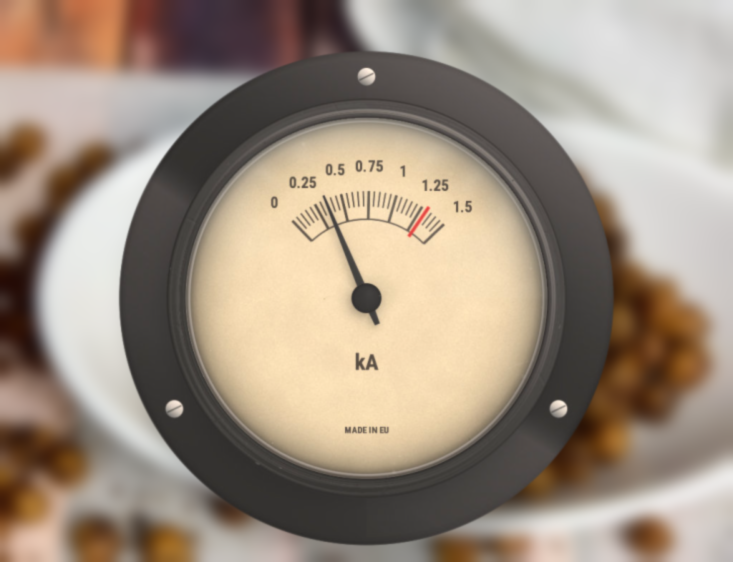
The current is value=0.35 unit=kA
